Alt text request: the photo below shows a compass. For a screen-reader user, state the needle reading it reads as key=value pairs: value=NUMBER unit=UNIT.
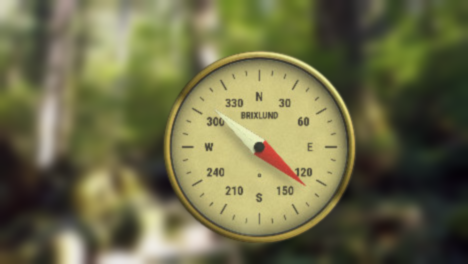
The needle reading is value=130 unit=°
